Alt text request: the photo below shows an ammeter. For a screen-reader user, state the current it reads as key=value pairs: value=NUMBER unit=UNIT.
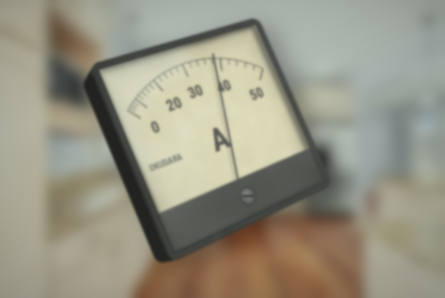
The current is value=38 unit=A
